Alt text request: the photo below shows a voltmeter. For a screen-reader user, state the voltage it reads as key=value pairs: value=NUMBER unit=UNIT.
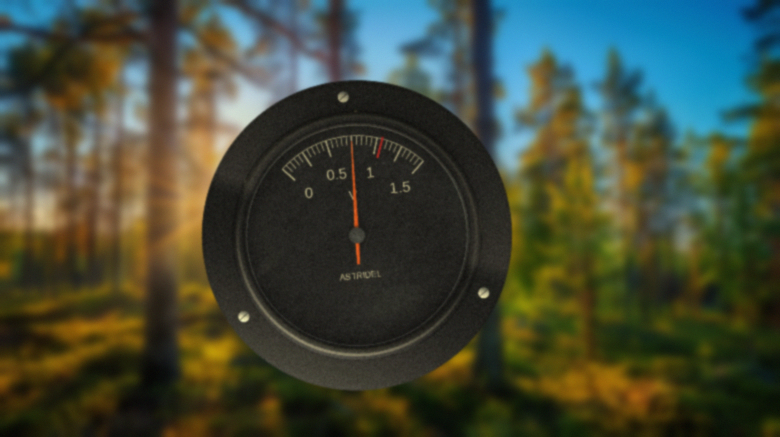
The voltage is value=0.75 unit=V
